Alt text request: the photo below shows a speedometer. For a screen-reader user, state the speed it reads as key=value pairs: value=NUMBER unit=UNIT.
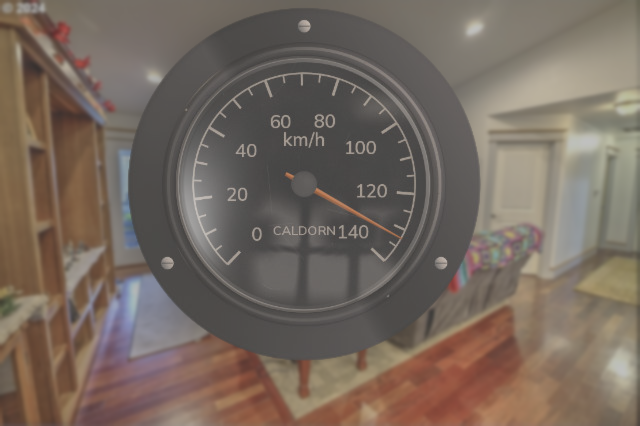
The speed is value=132.5 unit=km/h
